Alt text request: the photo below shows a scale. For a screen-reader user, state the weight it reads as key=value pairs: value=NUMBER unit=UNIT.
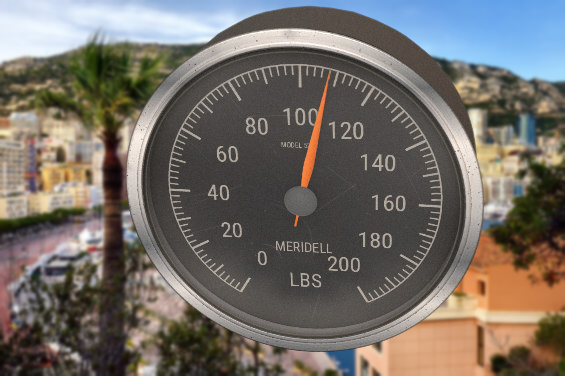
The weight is value=108 unit=lb
